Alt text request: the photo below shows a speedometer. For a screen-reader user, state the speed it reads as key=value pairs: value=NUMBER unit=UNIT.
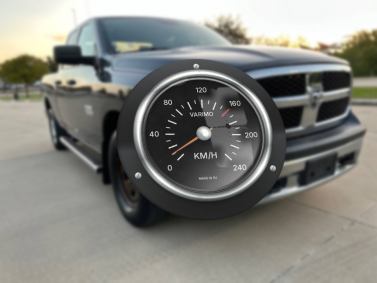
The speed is value=10 unit=km/h
